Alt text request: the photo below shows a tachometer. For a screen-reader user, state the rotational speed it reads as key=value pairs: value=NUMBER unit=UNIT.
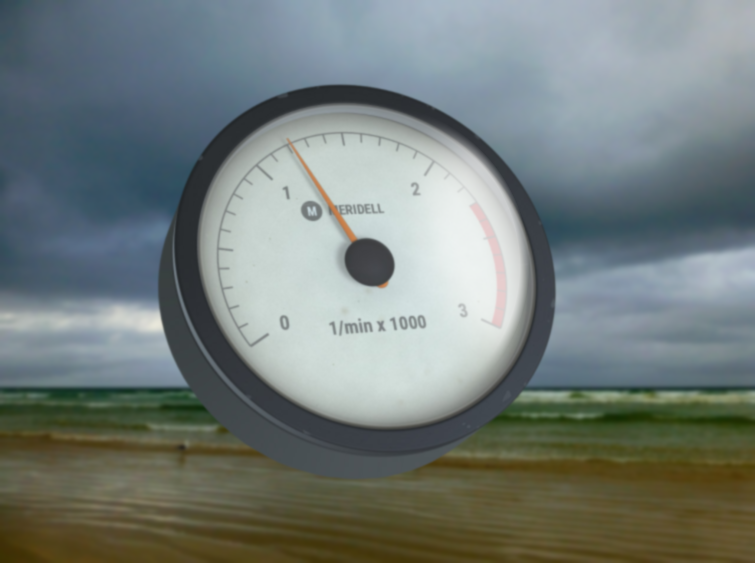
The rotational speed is value=1200 unit=rpm
